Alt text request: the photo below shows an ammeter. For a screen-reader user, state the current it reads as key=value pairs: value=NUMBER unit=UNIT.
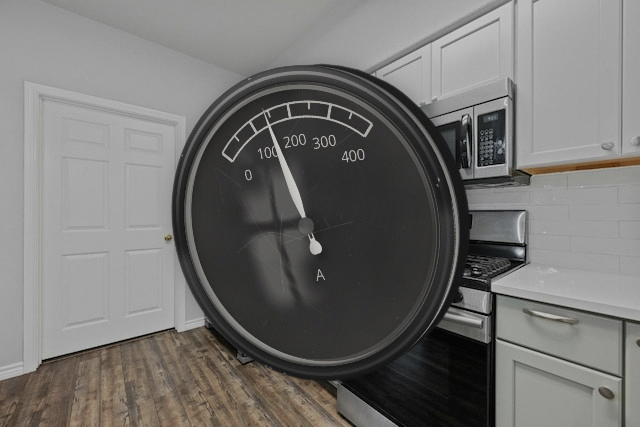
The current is value=150 unit=A
